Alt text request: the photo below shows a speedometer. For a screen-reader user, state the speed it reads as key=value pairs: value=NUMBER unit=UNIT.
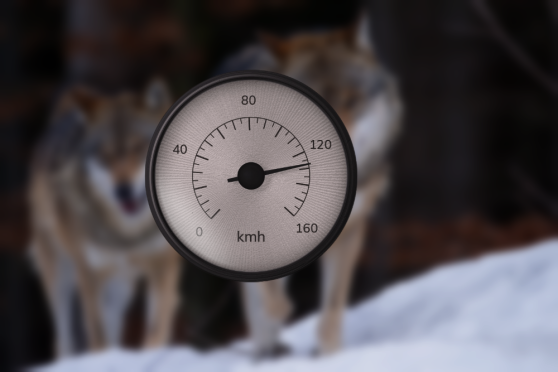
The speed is value=127.5 unit=km/h
